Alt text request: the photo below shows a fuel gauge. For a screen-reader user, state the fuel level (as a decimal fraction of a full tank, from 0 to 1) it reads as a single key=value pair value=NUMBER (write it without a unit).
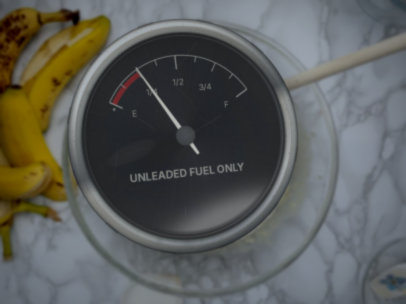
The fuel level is value=0.25
